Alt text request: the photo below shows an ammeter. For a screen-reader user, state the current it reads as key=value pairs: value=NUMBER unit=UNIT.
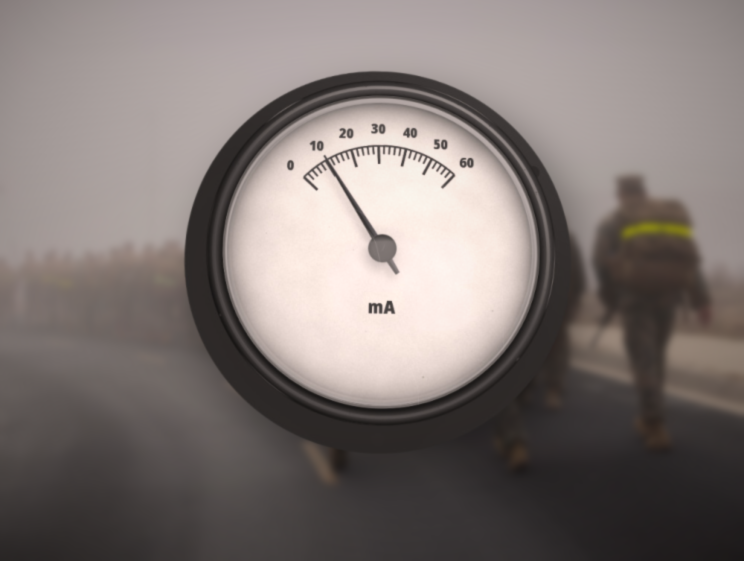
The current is value=10 unit=mA
